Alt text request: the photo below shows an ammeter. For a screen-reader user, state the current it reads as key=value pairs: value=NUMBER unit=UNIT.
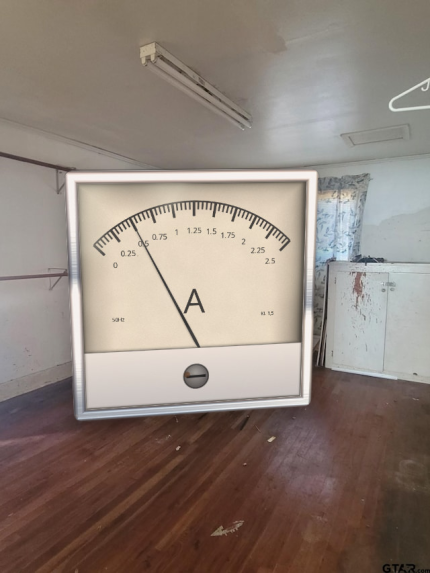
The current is value=0.5 unit=A
